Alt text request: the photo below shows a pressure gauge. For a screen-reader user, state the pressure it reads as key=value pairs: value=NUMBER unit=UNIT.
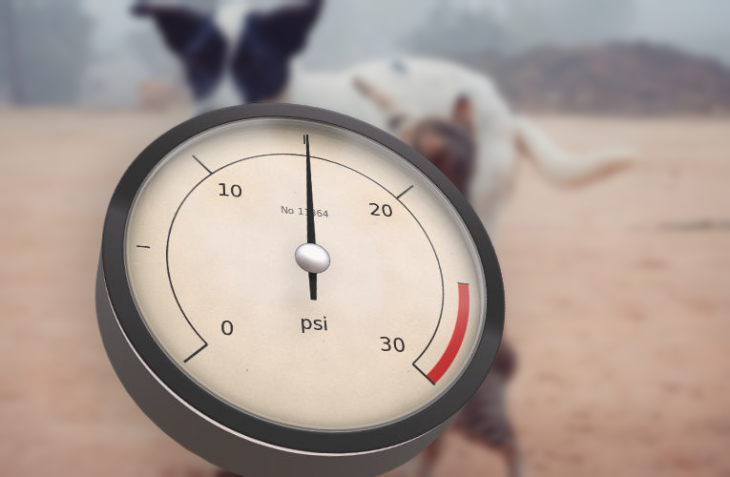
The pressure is value=15 unit=psi
